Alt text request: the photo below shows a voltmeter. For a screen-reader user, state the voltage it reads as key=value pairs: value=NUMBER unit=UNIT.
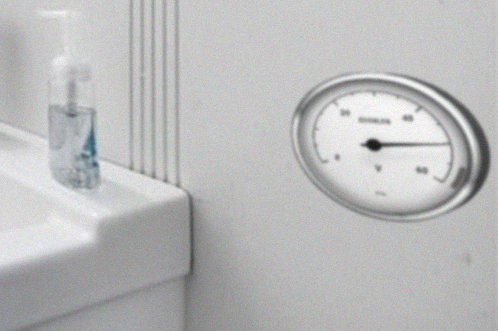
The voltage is value=50 unit=V
